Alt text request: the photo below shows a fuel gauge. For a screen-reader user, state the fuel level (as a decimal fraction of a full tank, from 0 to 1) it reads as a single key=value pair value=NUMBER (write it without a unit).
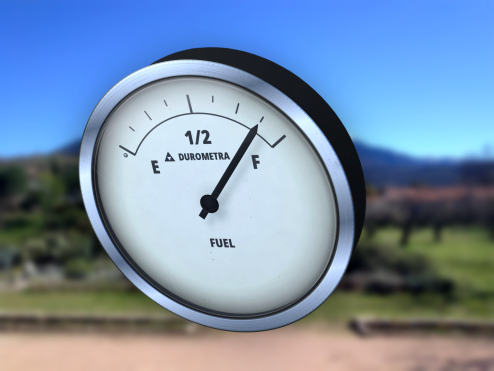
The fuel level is value=0.875
